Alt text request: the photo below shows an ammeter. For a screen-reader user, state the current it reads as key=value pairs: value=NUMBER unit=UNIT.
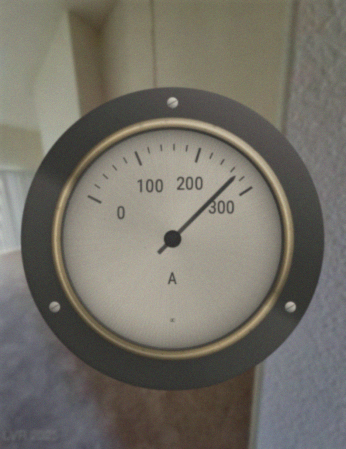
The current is value=270 unit=A
